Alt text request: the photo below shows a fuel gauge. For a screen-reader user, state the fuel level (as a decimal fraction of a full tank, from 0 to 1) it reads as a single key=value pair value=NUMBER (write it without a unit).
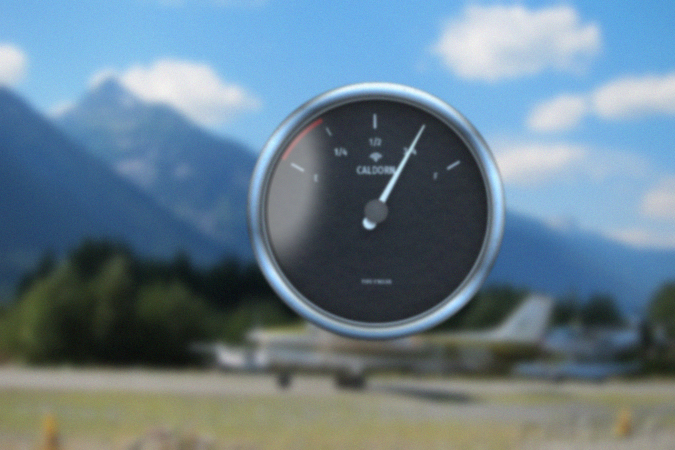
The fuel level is value=0.75
